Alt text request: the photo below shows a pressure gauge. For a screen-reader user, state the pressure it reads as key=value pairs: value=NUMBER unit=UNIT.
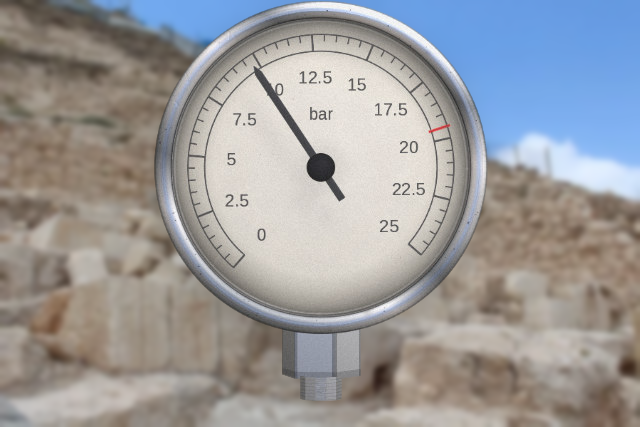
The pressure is value=9.75 unit=bar
